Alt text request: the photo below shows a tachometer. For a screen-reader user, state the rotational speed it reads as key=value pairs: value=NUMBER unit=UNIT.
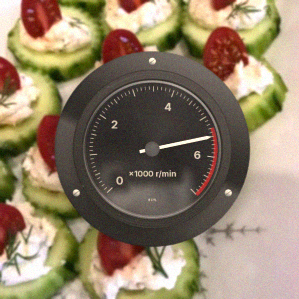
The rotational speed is value=5500 unit=rpm
